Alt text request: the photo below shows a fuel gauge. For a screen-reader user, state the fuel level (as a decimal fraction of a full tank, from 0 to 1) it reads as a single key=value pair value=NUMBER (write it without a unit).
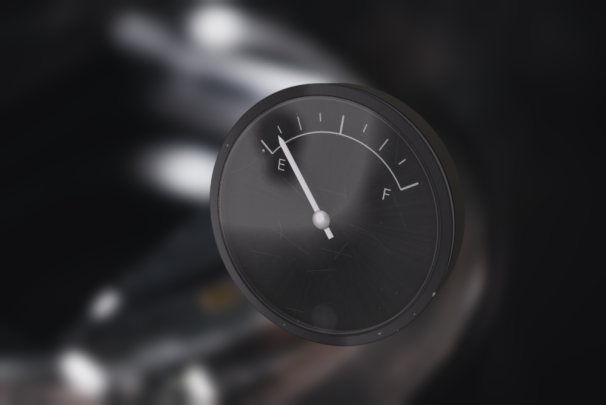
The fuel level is value=0.125
